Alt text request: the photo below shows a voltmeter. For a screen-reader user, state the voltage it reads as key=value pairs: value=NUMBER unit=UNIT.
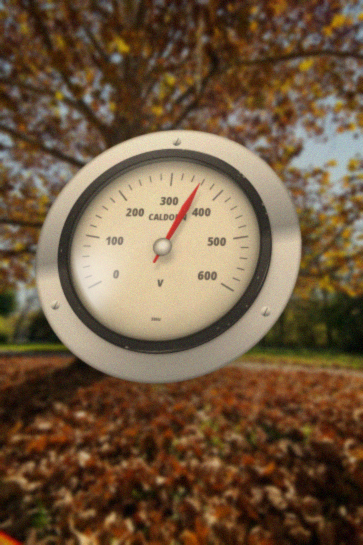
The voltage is value=360 unit=V
